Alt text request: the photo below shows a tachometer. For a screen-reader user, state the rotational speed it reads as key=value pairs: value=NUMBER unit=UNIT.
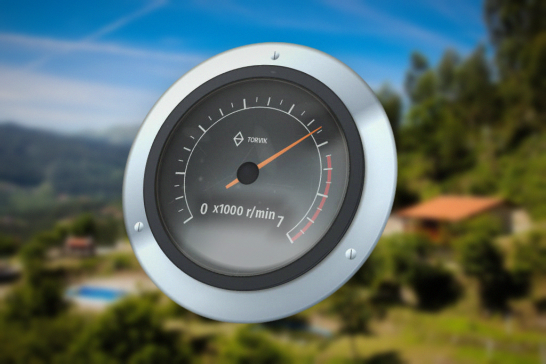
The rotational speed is value=4750 unit=rpm
